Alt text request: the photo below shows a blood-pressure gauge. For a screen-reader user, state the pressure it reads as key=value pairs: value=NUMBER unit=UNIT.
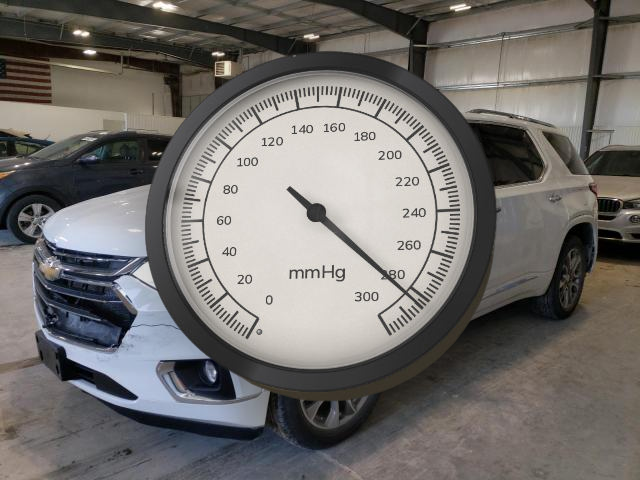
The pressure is value=284 unit=mmHg
